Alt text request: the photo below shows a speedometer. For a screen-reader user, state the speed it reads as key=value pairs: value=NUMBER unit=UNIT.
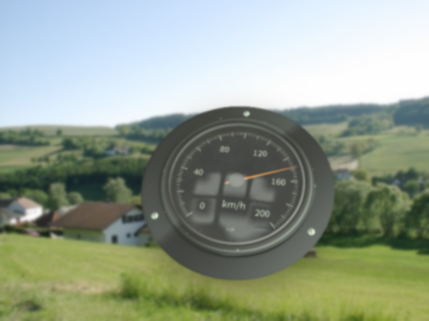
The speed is value=150 unit=km/h
